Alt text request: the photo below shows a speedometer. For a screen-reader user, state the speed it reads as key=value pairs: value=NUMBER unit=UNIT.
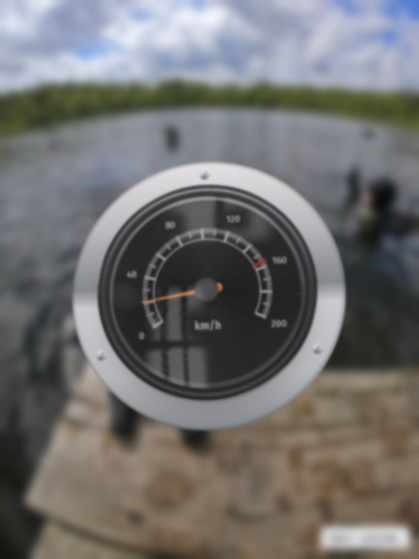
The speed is value=20 unit=km/h
